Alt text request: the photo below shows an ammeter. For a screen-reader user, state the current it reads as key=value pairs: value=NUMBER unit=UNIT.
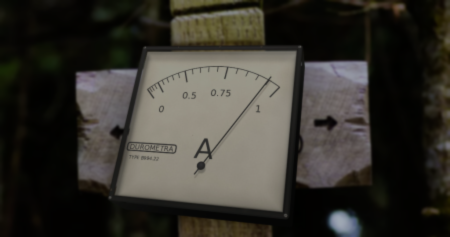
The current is value=0.95 unit=A
